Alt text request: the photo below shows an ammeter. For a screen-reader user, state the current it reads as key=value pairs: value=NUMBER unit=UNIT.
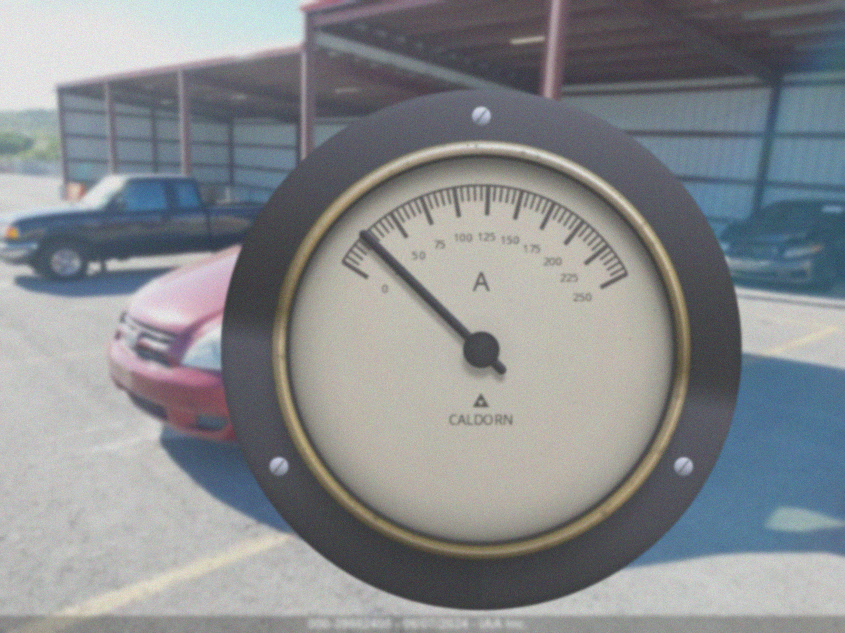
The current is value=25 unit=A
